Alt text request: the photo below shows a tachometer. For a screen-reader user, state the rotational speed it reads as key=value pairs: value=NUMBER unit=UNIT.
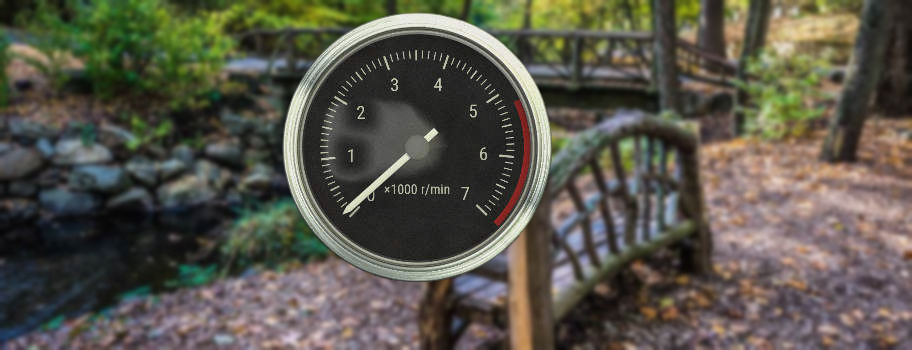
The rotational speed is value=100 unit=rpm
